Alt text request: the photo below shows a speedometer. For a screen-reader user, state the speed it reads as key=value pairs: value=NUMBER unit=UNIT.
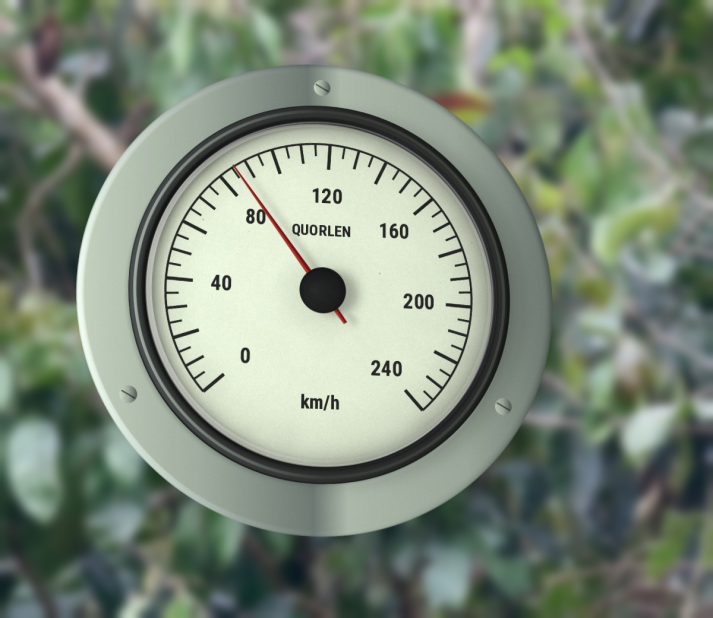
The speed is value=85 unit=km/h
